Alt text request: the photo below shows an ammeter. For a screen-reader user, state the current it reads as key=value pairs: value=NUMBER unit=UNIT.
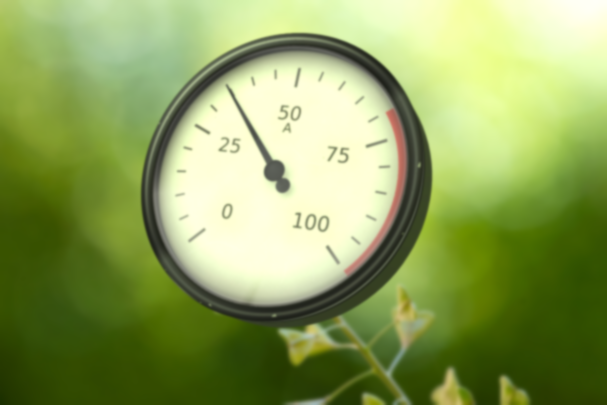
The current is value=35 unit=A
